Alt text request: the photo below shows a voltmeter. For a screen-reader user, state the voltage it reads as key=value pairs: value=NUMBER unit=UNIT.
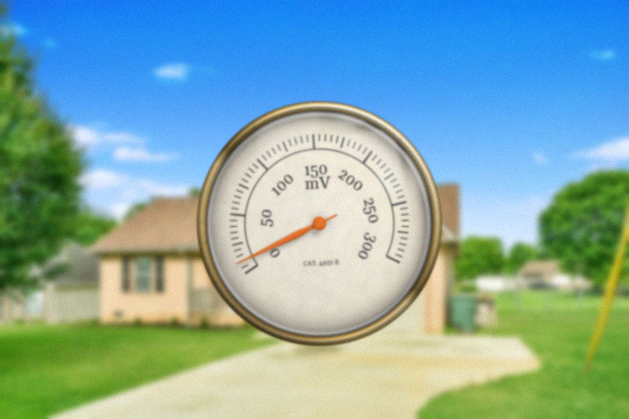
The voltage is value=10 unit=mV
